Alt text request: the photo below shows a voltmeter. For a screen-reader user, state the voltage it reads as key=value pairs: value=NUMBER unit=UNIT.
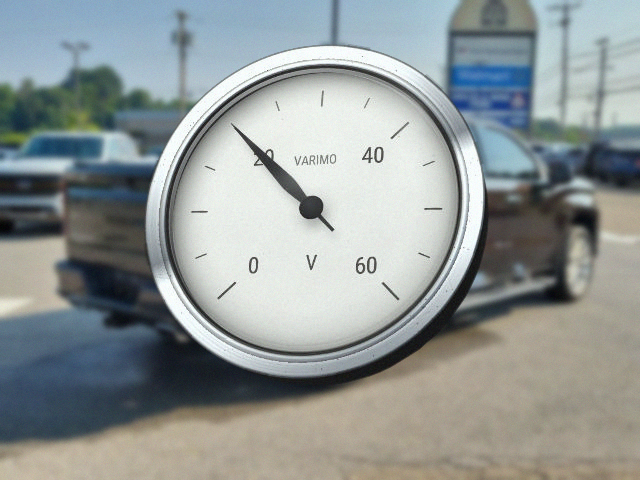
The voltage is value=20 unit=V
